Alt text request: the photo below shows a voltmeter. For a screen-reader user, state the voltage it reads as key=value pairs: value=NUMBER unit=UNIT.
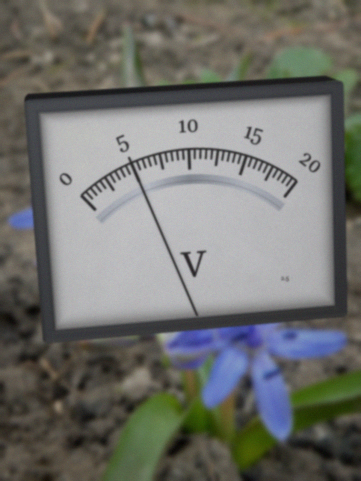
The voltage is value=5 unit=V
